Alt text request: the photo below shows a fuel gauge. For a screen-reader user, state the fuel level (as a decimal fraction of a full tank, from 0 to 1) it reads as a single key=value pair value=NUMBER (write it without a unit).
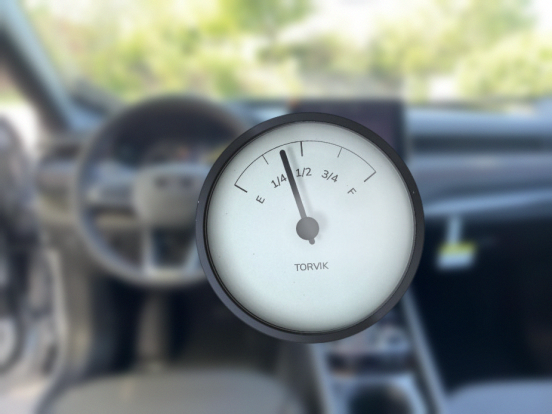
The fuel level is value=0.375
